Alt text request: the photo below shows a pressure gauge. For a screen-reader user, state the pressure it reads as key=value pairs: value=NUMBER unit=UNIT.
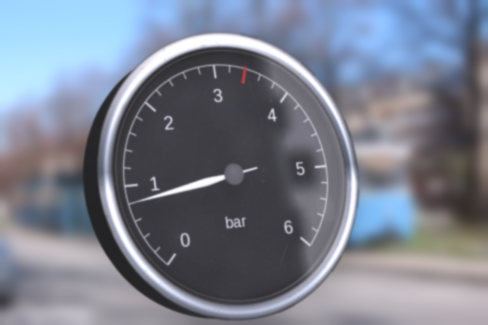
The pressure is value=0.8 unit=bar
